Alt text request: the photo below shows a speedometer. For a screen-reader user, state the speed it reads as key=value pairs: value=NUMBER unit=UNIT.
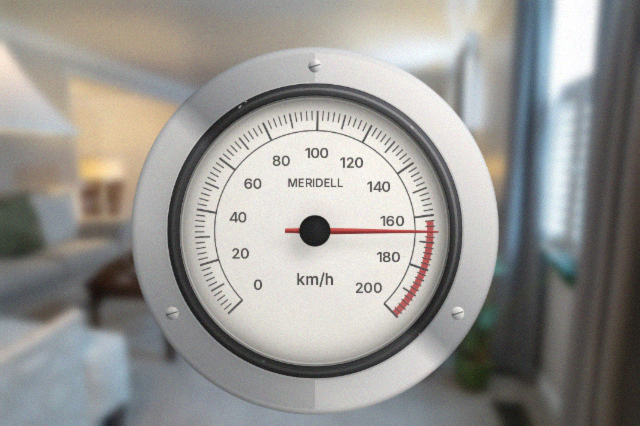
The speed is value=166 unit=km/h
